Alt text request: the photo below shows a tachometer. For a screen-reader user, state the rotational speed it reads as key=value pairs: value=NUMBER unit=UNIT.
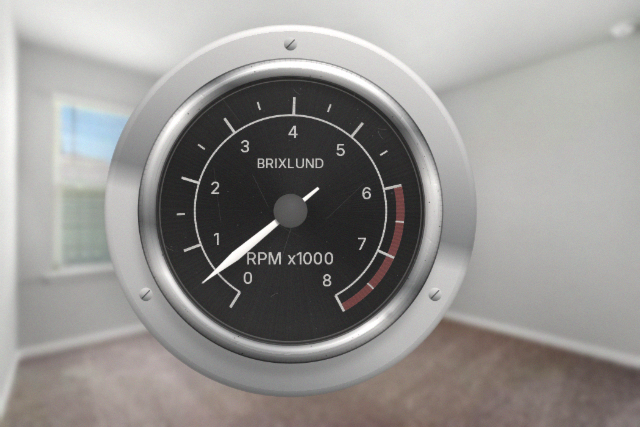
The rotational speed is value=500 unit=rpm
